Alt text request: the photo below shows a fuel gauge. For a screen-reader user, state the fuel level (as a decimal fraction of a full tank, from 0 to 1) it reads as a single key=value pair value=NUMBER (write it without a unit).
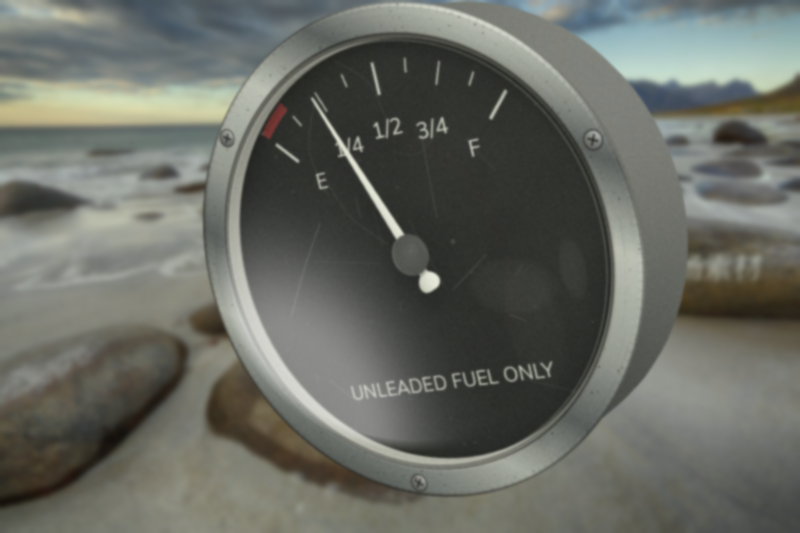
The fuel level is value=0.25
